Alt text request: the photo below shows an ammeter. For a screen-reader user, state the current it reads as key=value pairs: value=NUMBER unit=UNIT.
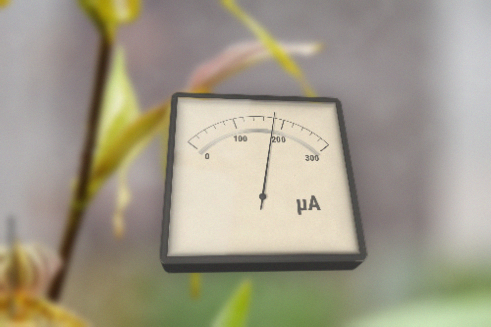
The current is value=180 unit=µA
